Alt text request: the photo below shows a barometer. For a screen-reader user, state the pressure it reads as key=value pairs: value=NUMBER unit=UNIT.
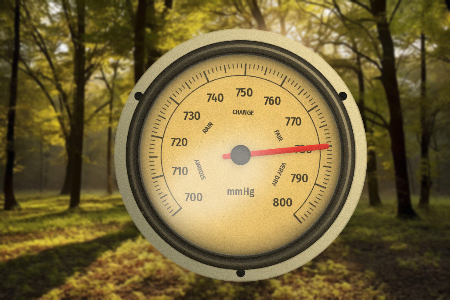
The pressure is value=780 unit=mmHg
